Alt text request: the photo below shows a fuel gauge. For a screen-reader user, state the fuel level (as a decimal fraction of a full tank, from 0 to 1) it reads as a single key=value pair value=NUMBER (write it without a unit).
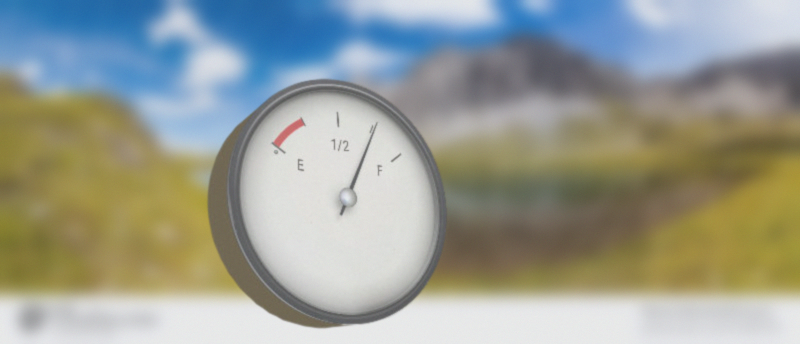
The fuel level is value=0.75
